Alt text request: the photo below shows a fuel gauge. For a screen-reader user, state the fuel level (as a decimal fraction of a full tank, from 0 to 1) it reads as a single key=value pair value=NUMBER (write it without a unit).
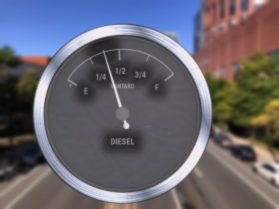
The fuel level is value=0.375
